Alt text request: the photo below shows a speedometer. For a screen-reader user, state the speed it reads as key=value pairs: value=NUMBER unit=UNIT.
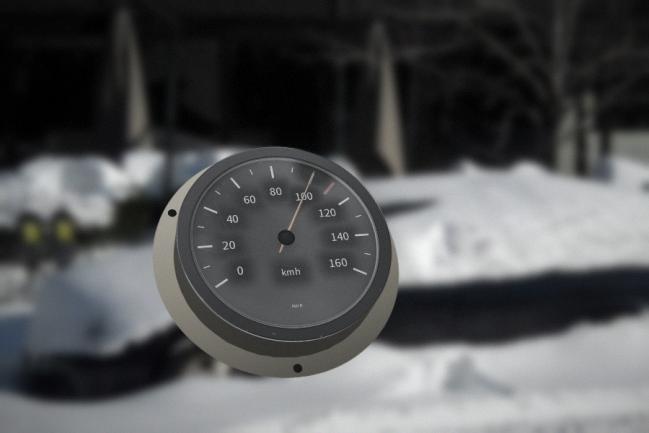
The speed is value=100 unit=km/h
